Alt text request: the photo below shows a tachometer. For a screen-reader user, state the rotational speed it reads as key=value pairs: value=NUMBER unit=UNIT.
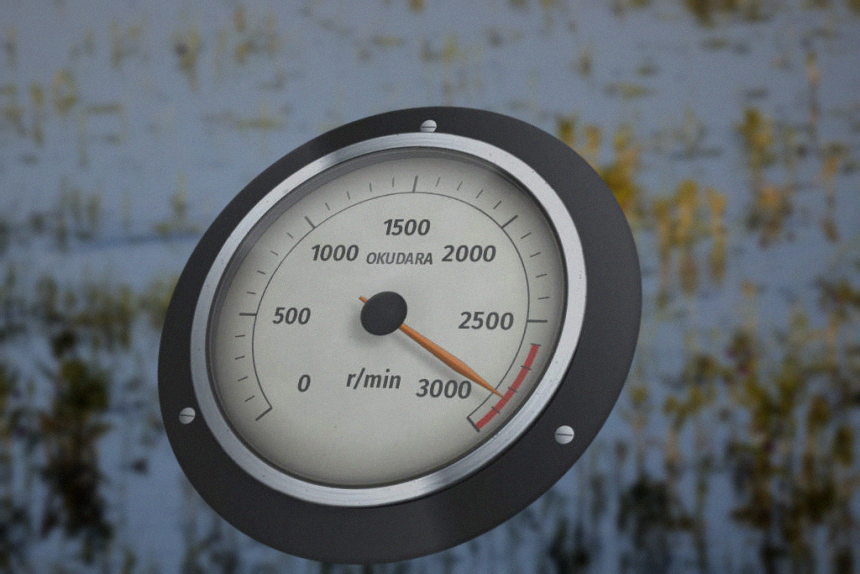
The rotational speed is value=2850 unit=rpm
